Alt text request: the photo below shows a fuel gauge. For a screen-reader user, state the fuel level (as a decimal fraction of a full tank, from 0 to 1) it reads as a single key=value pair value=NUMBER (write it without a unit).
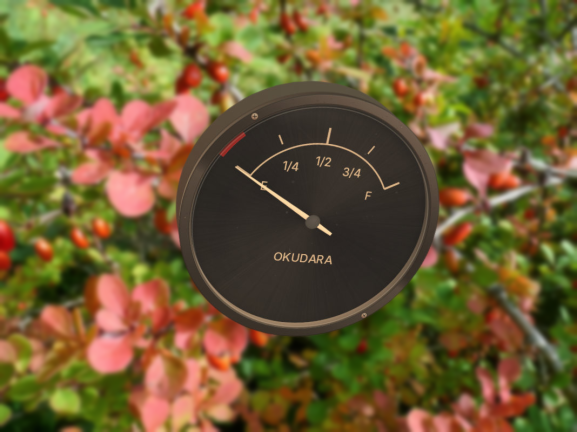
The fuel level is value=0
